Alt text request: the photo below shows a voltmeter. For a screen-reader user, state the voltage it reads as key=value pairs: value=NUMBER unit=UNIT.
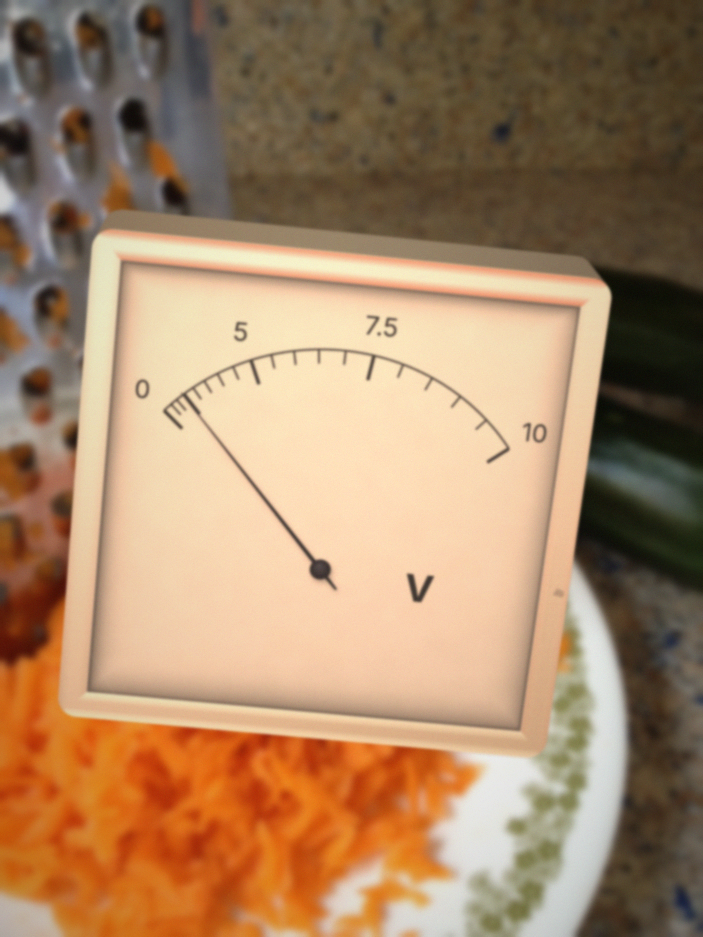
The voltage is value=2.5 unit=V
